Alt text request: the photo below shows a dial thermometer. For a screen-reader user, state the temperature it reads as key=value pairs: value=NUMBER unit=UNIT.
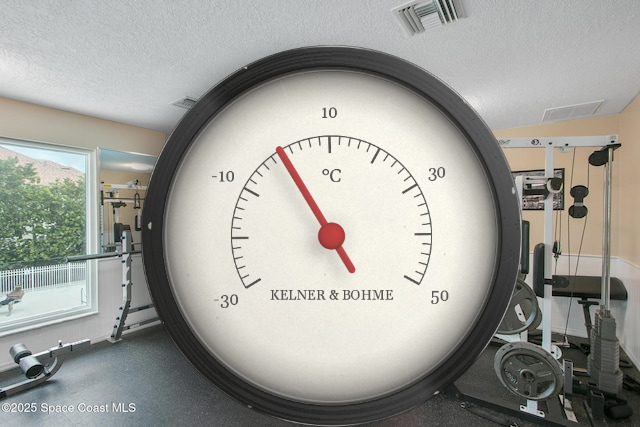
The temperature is value=0 unit=°C
